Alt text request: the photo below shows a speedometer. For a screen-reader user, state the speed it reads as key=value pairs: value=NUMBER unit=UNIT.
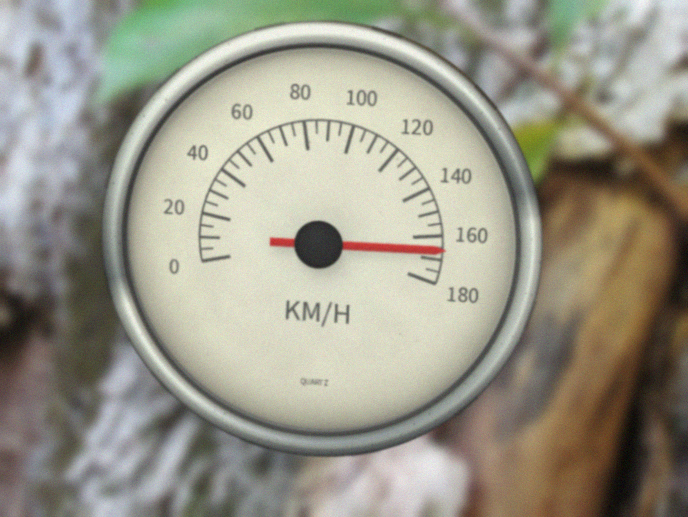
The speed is value=165 unit=km/h
